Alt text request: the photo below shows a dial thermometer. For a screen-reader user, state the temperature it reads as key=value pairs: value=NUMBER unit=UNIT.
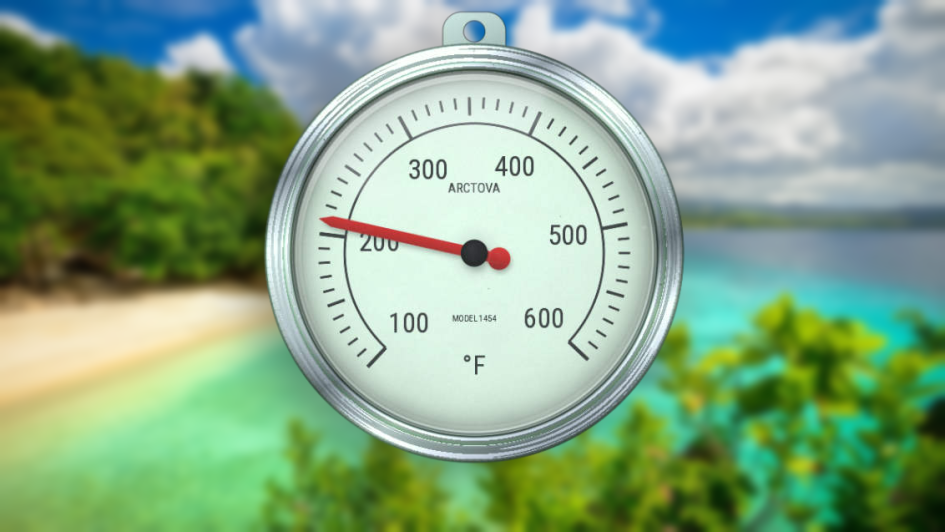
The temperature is value=210 unit=°F
